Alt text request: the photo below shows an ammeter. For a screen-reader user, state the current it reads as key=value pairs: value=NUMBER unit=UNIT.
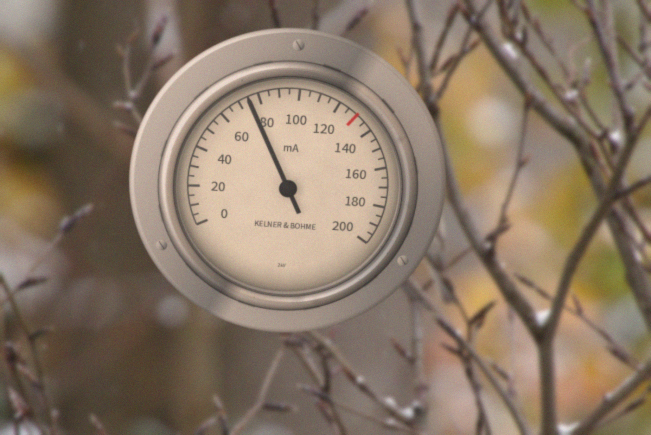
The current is value=75 unit=mA
